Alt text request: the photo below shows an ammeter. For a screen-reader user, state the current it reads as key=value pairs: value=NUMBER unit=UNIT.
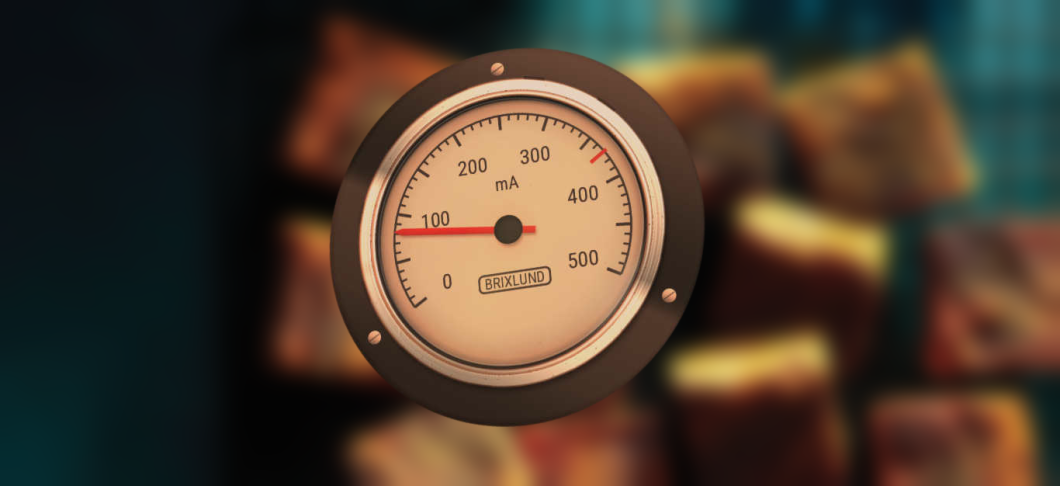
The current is value=80 unit=mA
